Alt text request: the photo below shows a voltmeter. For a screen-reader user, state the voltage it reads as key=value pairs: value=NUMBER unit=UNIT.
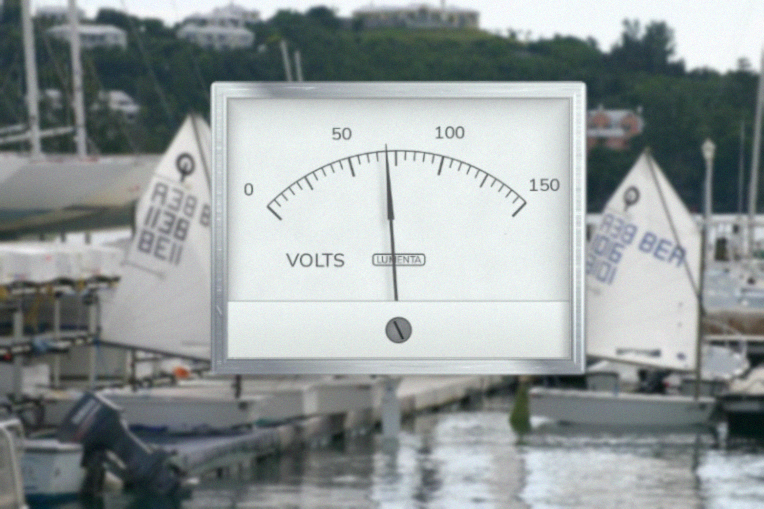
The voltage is value=70 unit=V
